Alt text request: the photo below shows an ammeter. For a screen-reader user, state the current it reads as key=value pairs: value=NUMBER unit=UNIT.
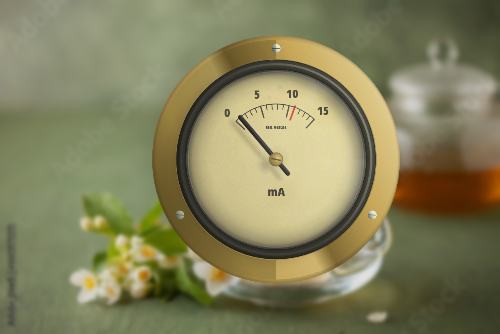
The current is value=1 unit=mA
